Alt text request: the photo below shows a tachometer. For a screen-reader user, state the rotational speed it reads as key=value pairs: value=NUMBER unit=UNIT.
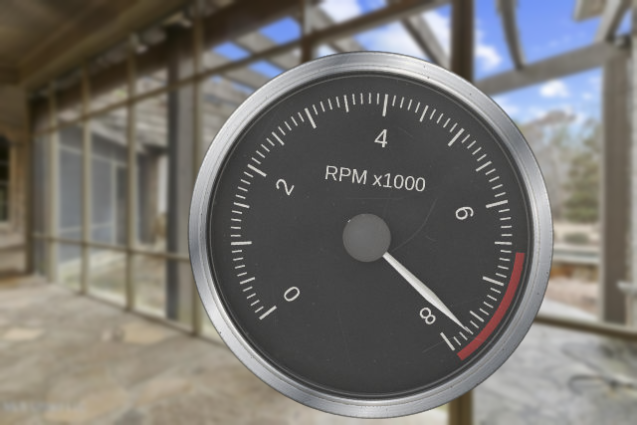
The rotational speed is value=7700 unit=rpm
